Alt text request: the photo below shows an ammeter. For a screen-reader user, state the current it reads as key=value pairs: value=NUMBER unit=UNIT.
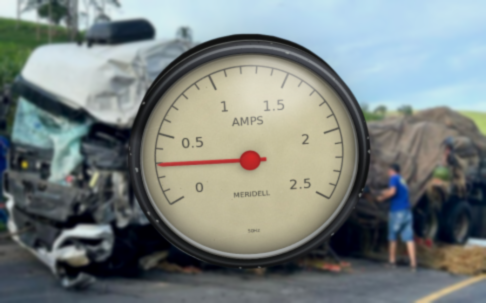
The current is value=0.3 unit=A
